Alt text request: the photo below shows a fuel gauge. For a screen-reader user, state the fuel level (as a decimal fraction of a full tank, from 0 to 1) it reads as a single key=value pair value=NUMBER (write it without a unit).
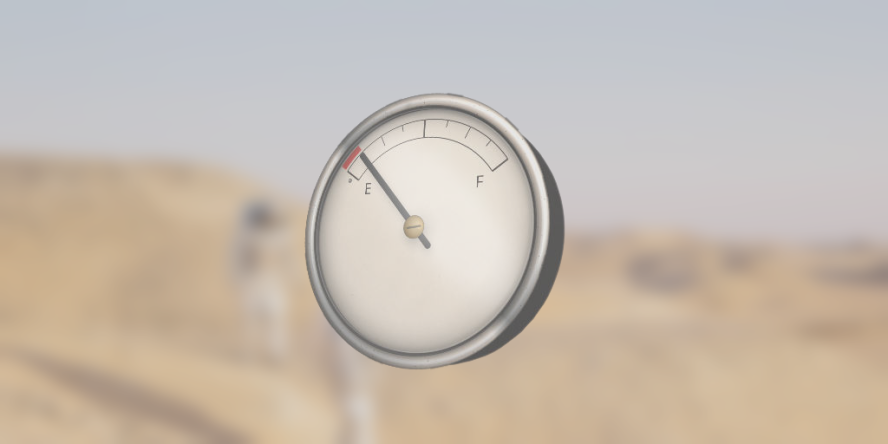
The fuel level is value=0.125
